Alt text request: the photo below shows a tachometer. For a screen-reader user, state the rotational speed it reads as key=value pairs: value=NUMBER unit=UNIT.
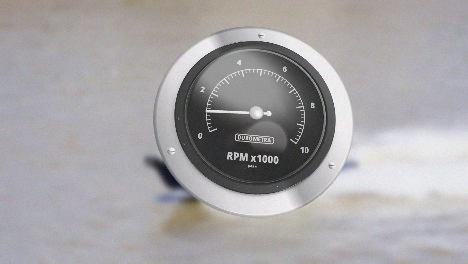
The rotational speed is value=1000 unit=rpm
